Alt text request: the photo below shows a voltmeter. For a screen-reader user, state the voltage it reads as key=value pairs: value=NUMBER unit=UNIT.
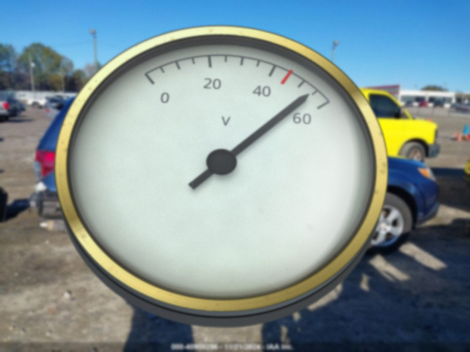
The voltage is value=55 unit=V
